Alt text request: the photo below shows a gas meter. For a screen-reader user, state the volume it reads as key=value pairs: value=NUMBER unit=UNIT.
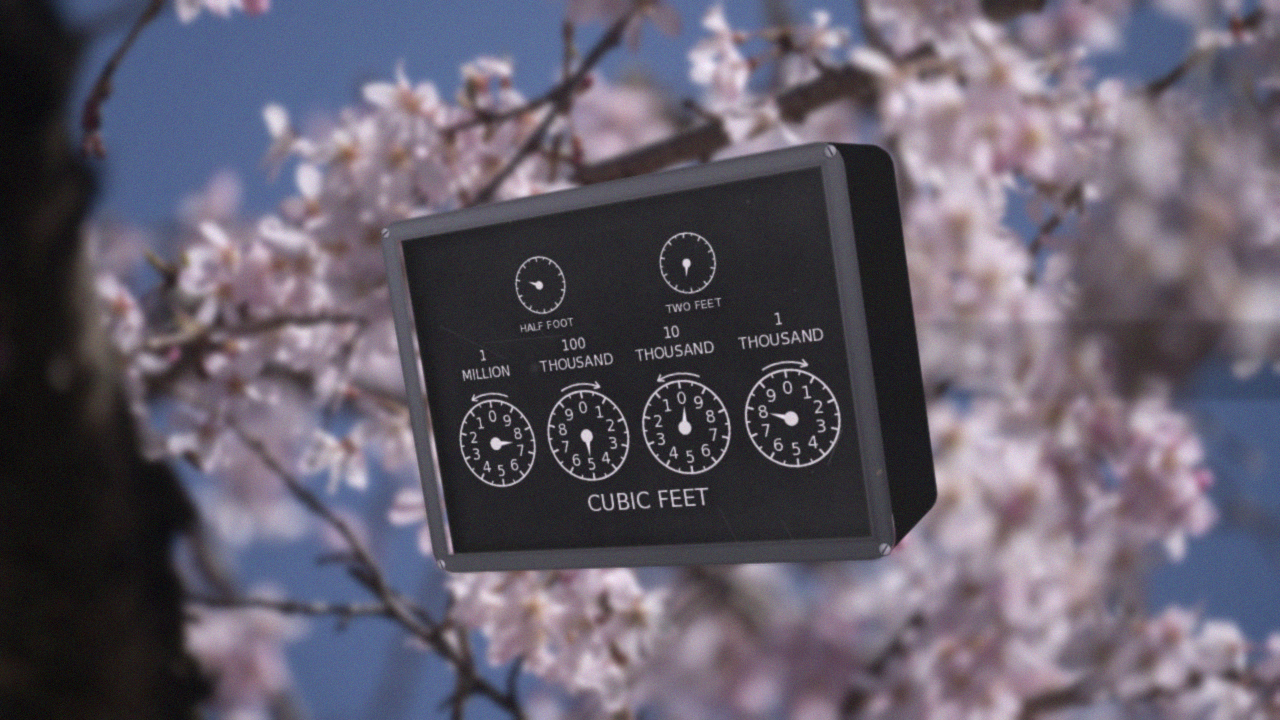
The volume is value=749800 unit=ft³
